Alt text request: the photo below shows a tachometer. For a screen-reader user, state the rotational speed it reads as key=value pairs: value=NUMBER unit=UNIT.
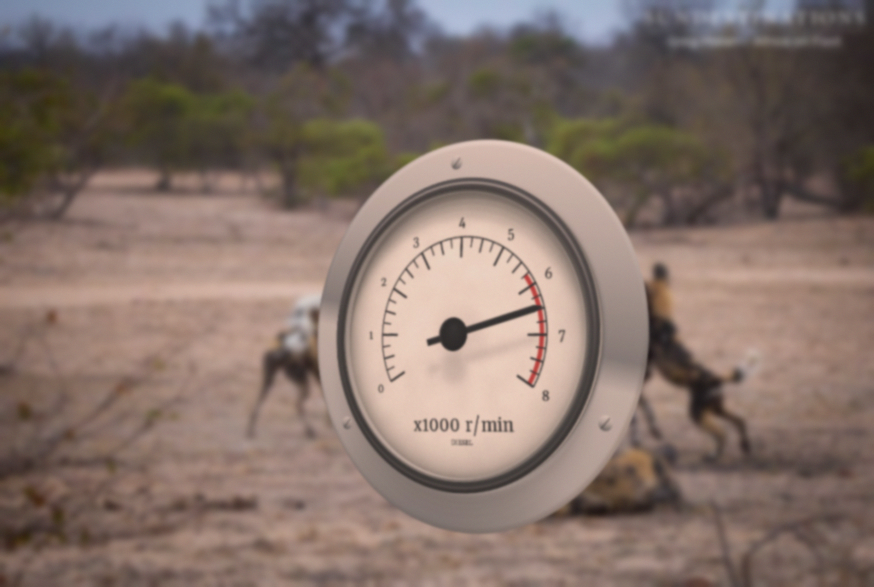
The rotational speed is value=6500 unit=rpm
